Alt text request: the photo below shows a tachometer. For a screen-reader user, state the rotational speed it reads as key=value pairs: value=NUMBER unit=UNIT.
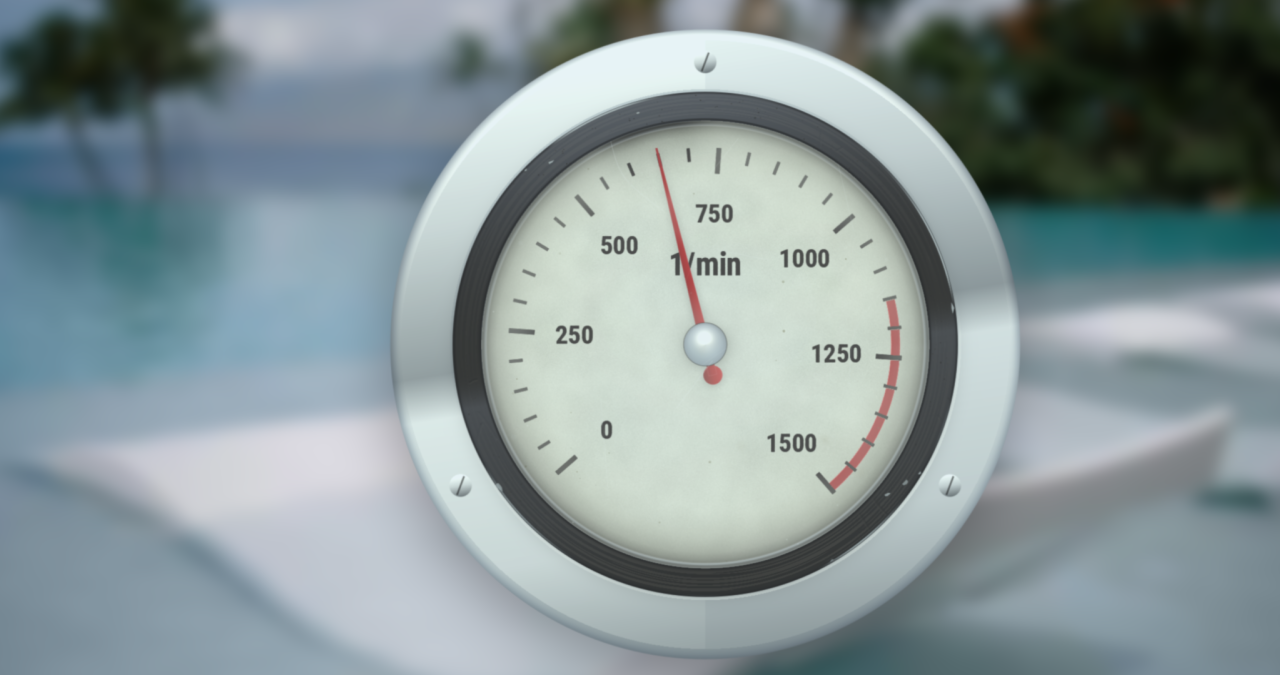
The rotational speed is value=650 unit=rpm
